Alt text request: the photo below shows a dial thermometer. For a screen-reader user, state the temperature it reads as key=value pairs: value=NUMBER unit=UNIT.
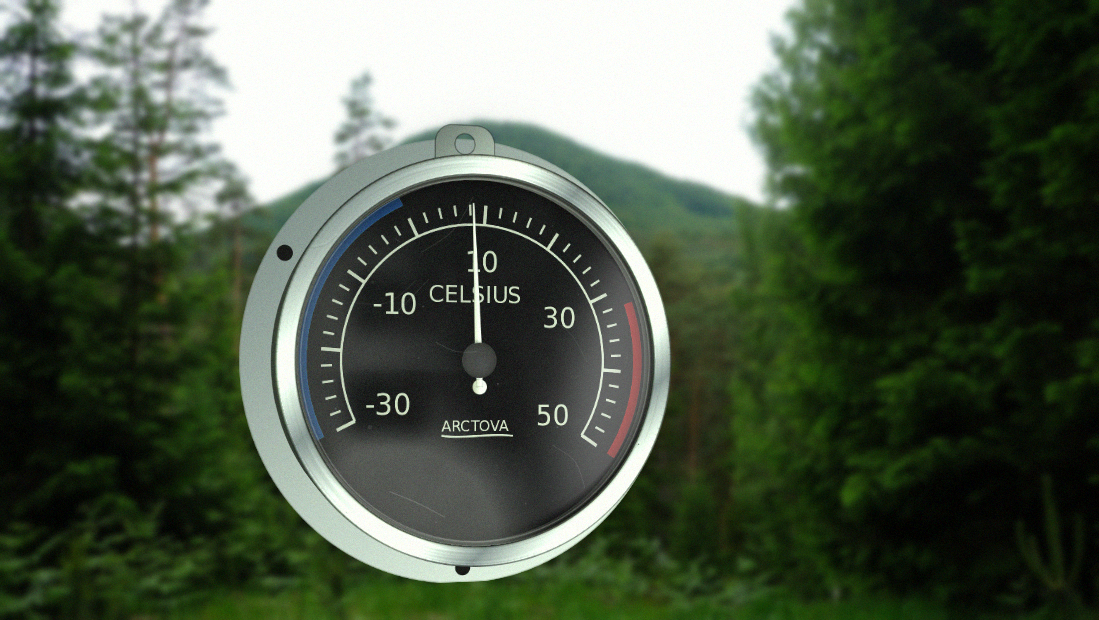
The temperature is value=8 unit=°C
